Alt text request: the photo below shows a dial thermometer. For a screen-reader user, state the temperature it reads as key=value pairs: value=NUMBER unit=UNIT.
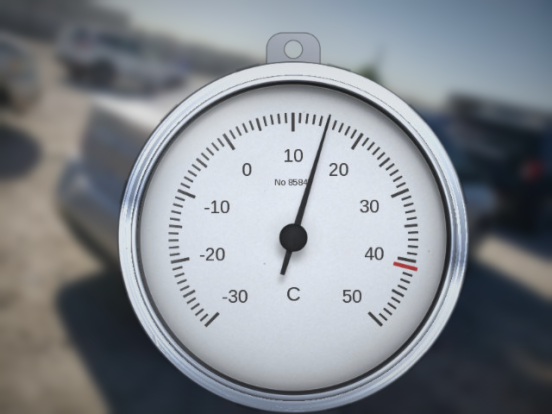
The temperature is value=15 unit=°C
